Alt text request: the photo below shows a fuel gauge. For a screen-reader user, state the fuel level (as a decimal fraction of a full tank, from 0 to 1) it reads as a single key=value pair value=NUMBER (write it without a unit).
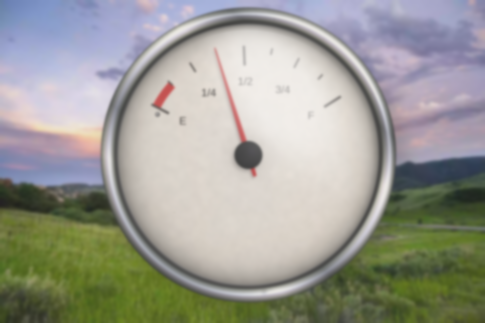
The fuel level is value=0.375
